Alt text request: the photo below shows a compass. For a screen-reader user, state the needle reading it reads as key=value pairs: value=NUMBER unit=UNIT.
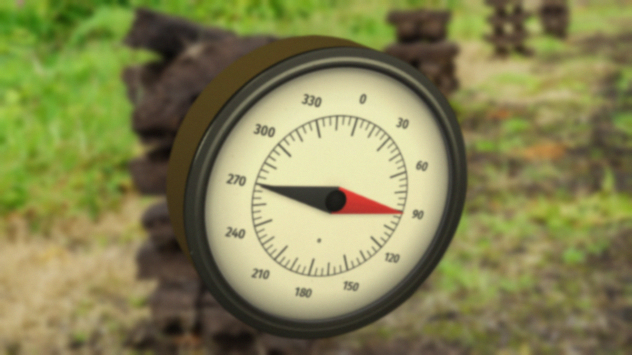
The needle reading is value=90 unit=°
